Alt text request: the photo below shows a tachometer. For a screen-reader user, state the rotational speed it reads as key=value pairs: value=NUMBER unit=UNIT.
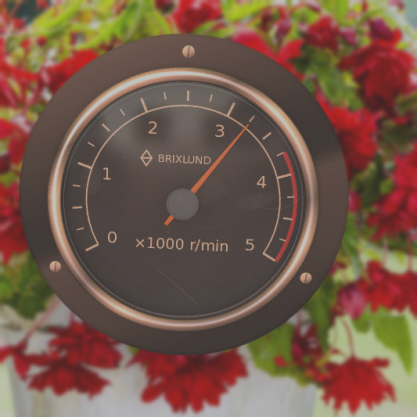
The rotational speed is value=3250 unit=rpm
